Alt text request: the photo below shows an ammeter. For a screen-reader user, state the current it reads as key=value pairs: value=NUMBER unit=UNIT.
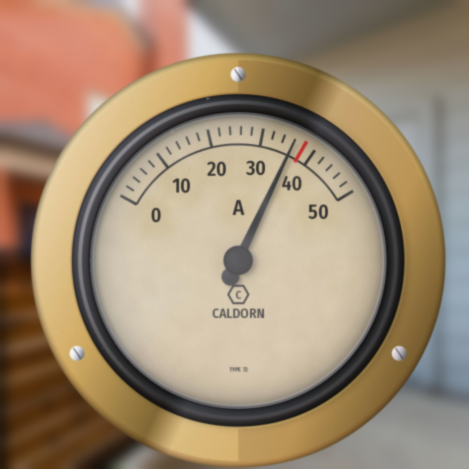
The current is value=36 unit=A
